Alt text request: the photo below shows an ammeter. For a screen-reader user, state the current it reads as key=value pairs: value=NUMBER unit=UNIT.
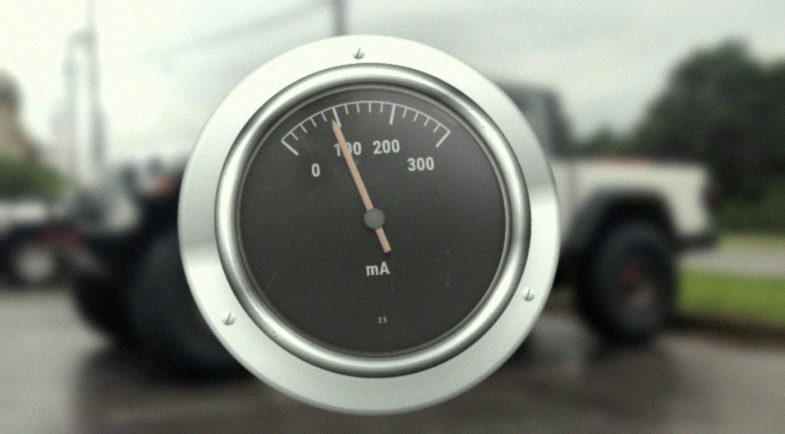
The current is value=90 unit=mA
